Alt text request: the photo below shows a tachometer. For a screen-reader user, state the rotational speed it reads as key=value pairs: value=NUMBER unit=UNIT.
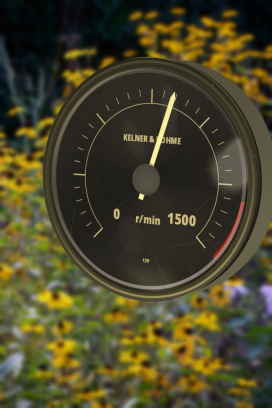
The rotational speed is value=850 unit=rpm
